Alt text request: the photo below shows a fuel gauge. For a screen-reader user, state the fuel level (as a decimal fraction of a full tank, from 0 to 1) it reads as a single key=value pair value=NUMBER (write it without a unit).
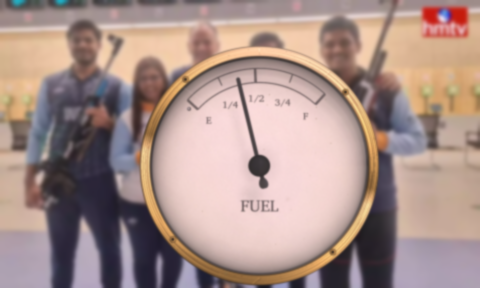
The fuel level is value=0.375
